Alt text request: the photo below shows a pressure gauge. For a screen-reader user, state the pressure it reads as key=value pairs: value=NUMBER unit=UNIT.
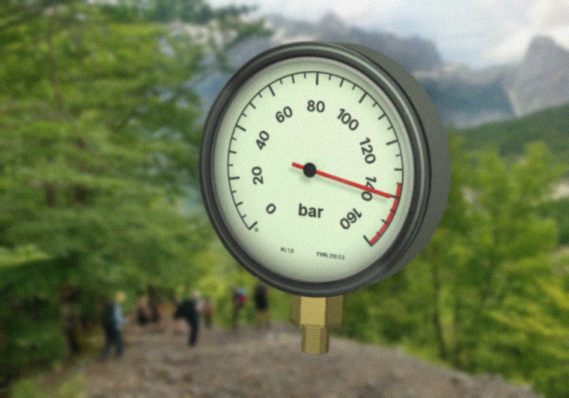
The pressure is value=140 unit=bar
